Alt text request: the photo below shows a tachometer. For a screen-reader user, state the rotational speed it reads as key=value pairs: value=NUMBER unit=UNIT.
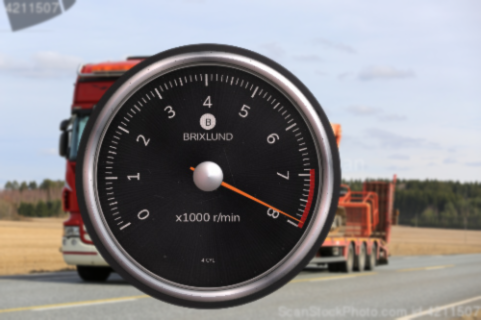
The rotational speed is value=7900 unit=rpm
